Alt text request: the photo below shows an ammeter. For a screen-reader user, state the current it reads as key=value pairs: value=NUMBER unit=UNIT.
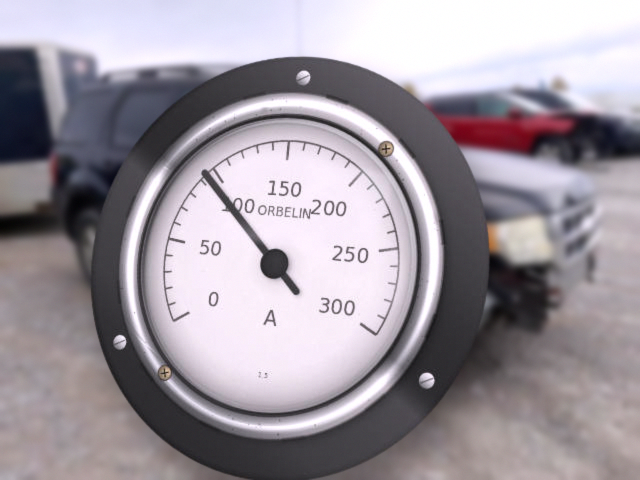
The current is value=95 unit=A
